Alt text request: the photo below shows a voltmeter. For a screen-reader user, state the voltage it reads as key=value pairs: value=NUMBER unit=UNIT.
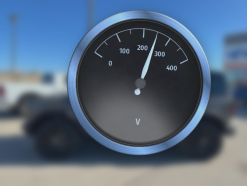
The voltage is value=250 unit=V
